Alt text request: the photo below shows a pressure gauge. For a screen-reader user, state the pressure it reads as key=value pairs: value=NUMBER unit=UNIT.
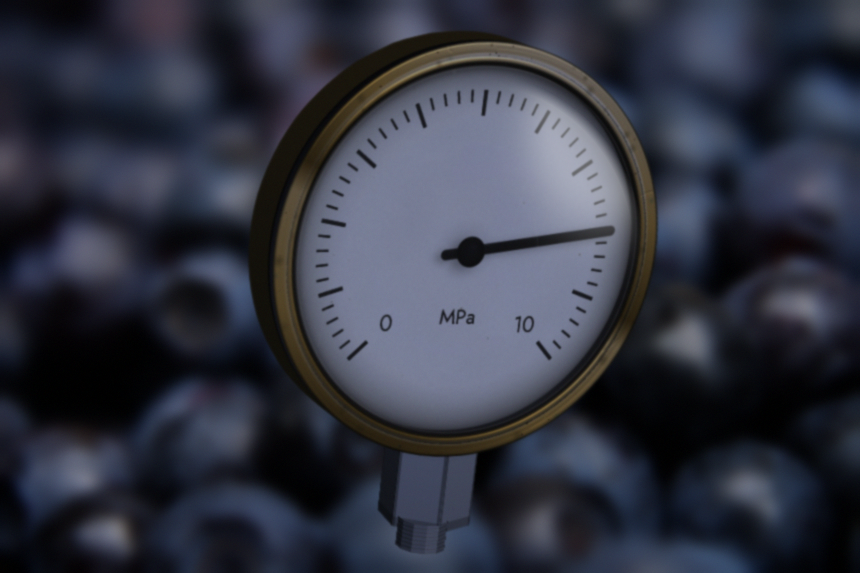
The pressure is value=8 unit=MPa
